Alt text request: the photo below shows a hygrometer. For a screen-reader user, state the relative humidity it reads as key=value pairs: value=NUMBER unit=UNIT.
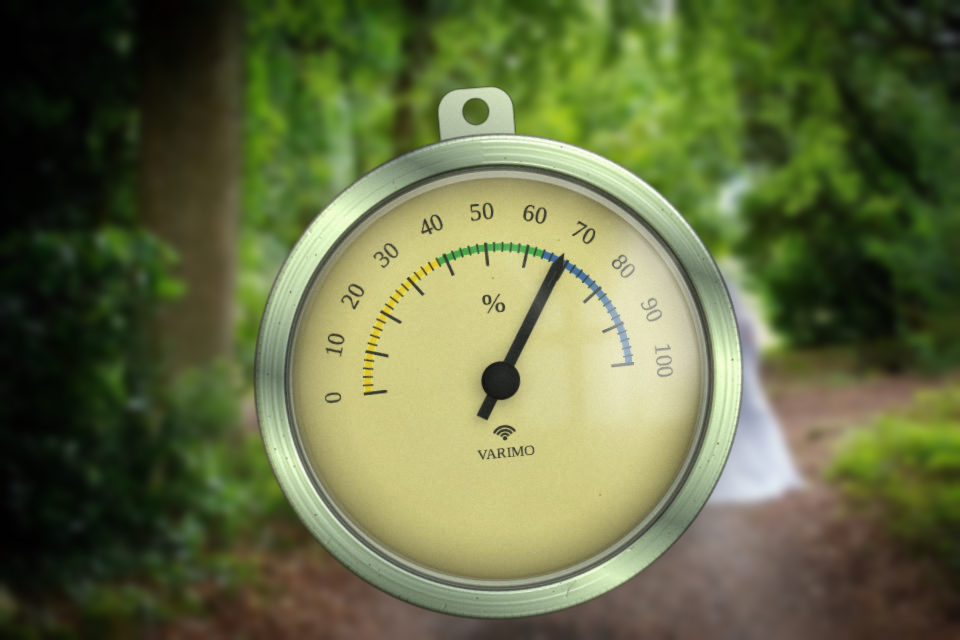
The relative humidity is value=68 unit=%
